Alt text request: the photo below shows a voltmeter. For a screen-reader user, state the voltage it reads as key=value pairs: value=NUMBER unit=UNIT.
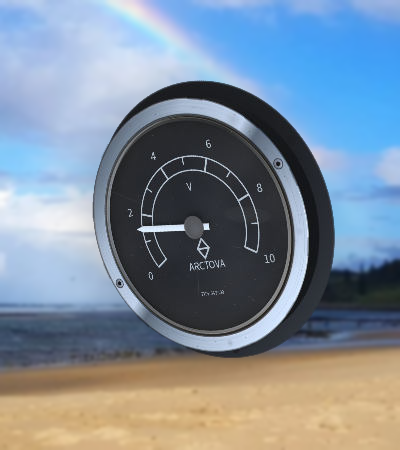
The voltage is value=1.5 unit=V
